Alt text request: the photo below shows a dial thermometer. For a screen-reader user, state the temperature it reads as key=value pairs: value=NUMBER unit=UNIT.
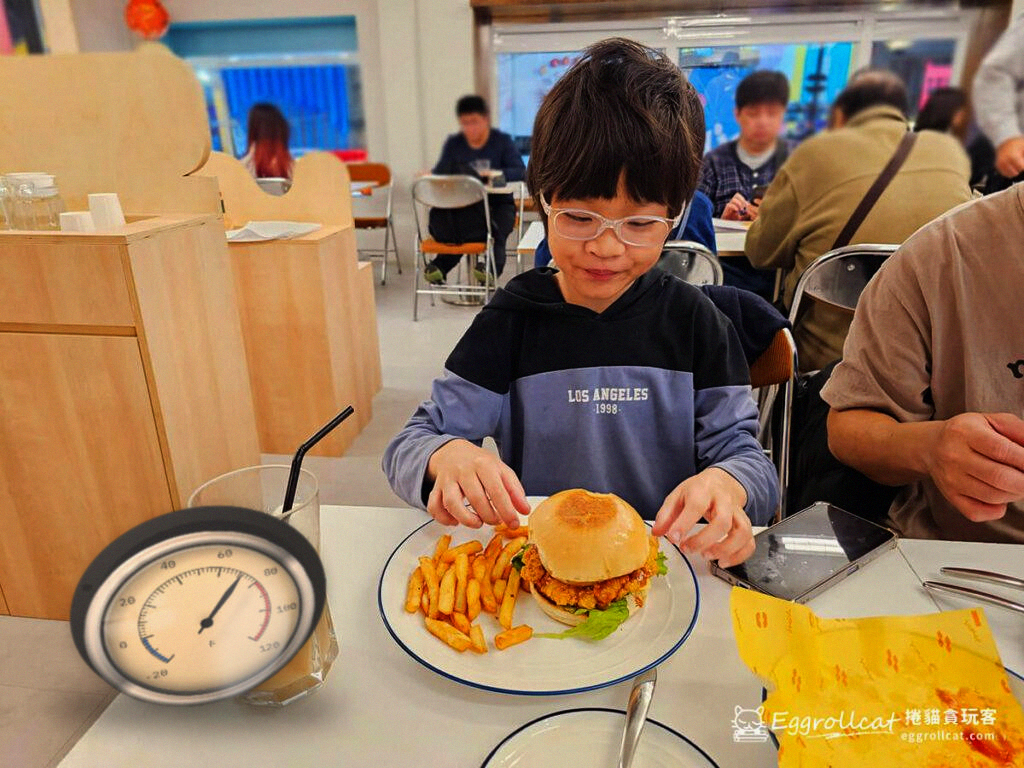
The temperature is value=70 unit=°F
